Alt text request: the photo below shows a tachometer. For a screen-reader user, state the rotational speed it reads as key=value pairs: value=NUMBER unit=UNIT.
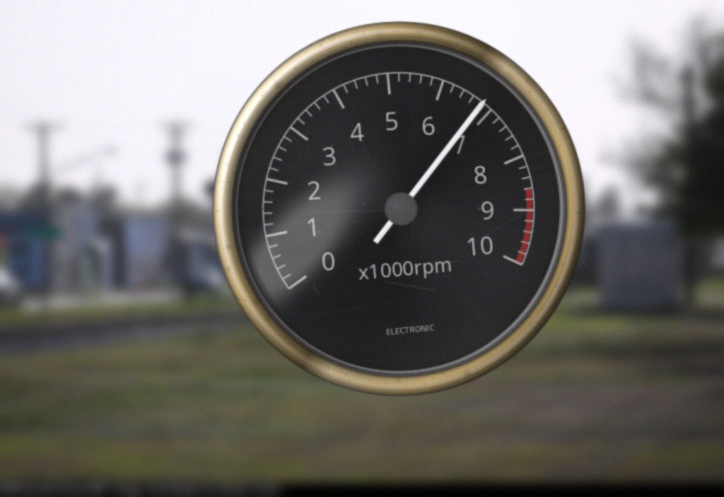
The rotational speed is value=6800 unit=rpm
